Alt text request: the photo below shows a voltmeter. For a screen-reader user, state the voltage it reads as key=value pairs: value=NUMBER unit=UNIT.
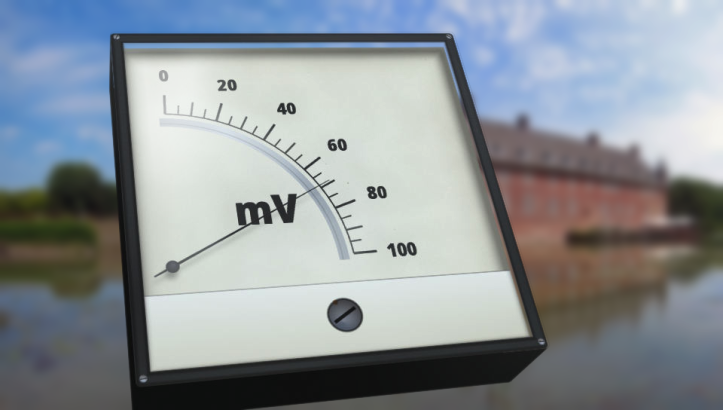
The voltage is value=70 unit=mV
